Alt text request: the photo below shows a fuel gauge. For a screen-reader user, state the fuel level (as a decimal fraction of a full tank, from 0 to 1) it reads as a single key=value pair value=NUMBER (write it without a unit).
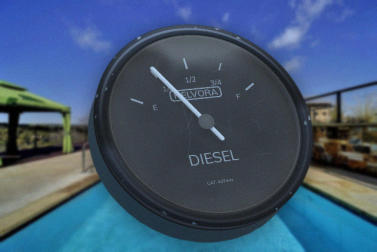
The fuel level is value=0.25
